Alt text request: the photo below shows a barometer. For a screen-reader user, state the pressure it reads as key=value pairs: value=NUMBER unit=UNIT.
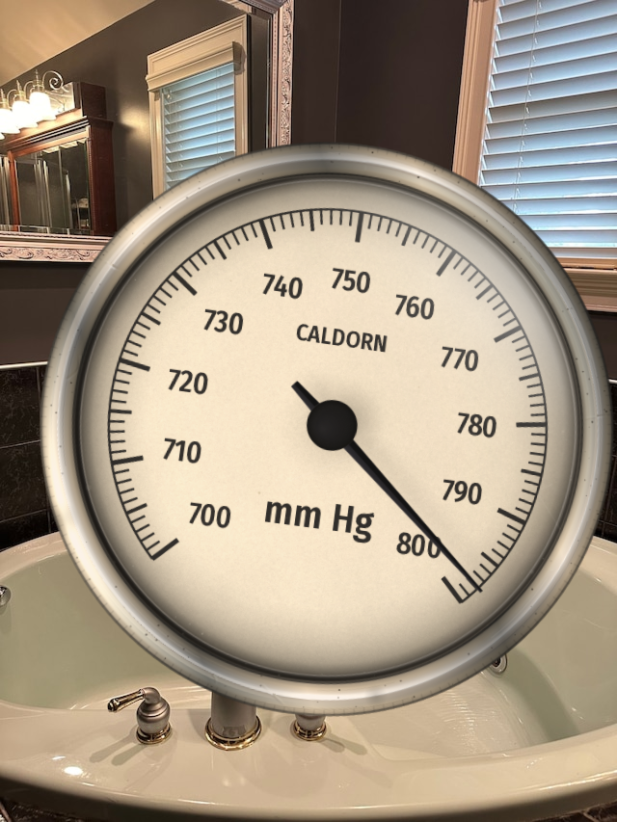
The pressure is value=798 unit=mmHg
